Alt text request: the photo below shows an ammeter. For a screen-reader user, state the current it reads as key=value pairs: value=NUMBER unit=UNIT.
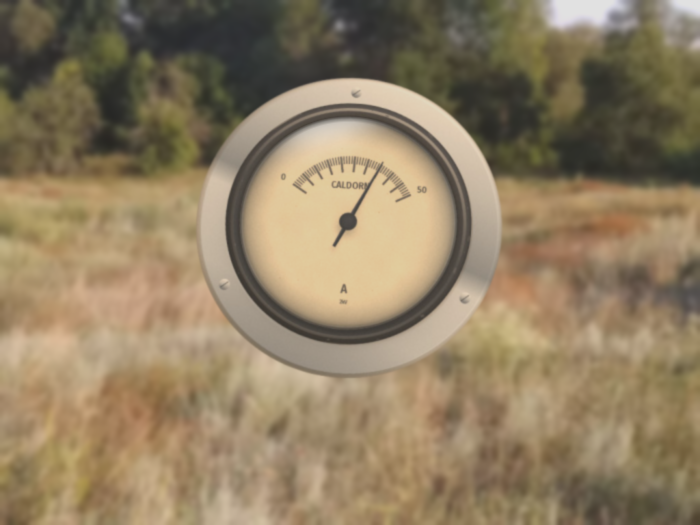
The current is value=35 unit=A
